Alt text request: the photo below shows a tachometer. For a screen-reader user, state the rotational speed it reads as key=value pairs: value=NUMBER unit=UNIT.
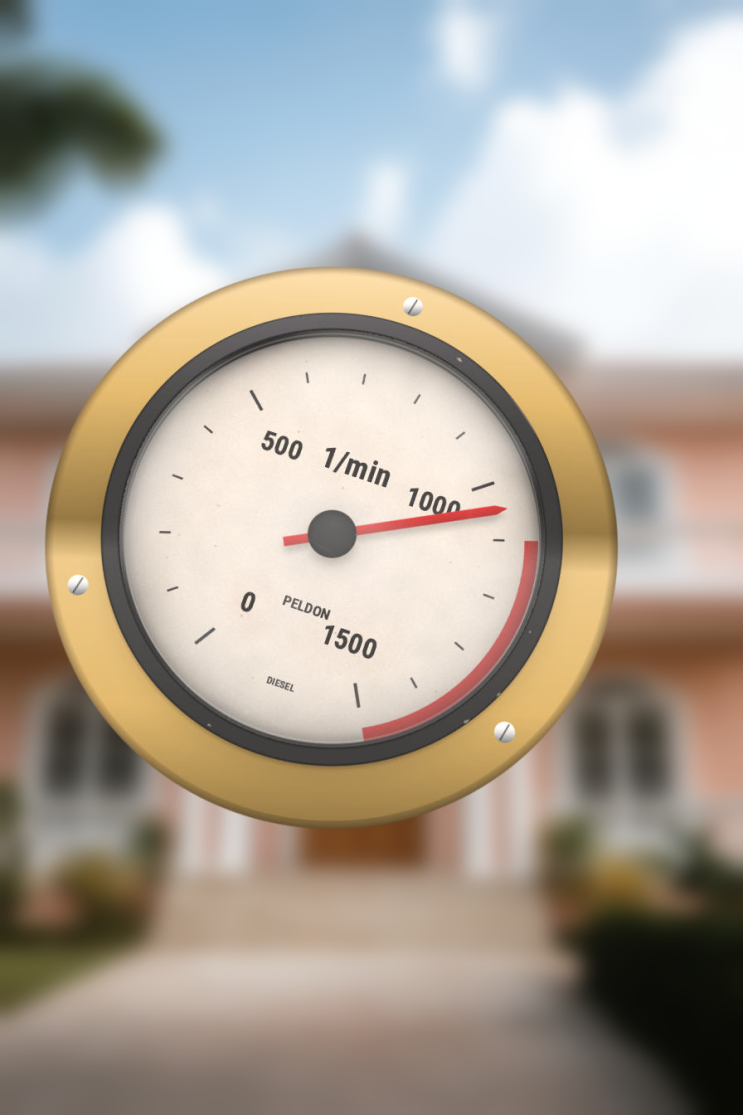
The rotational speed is value=1050 unit=rpm
